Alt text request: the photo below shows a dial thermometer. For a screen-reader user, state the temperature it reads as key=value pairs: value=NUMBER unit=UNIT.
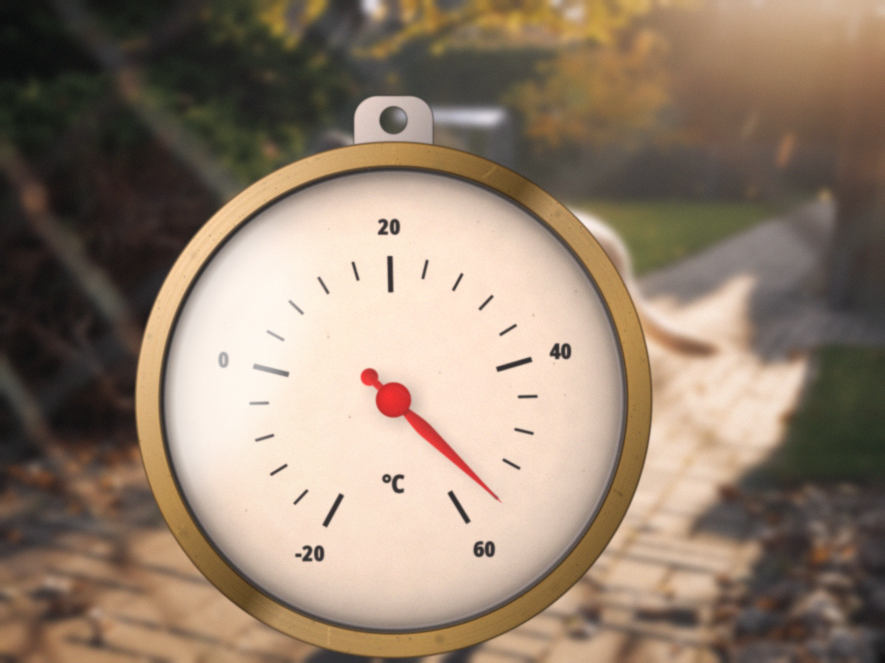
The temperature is value=56 unit=°C
